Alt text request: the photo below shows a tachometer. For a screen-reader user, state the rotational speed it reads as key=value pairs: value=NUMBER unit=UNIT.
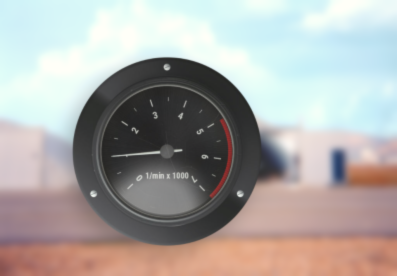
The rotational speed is value=1000 unit=rpm
